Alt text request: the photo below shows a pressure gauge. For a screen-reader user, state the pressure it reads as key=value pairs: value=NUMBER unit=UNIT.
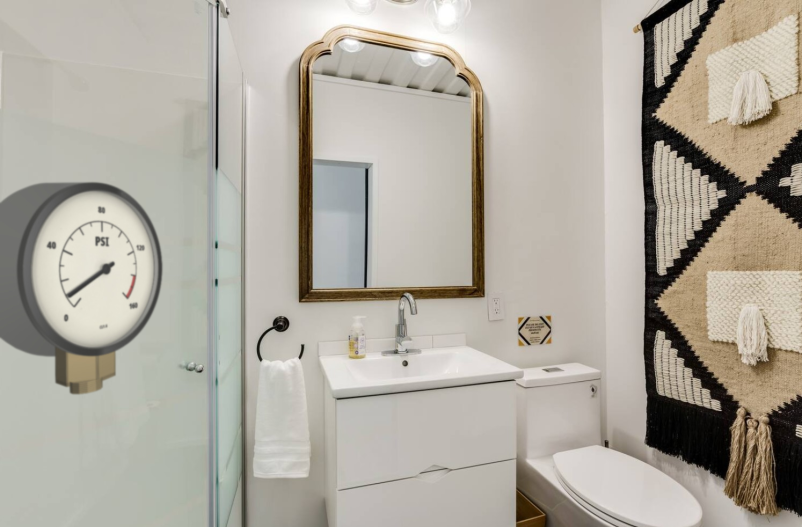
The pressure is value=10 unit=psi
